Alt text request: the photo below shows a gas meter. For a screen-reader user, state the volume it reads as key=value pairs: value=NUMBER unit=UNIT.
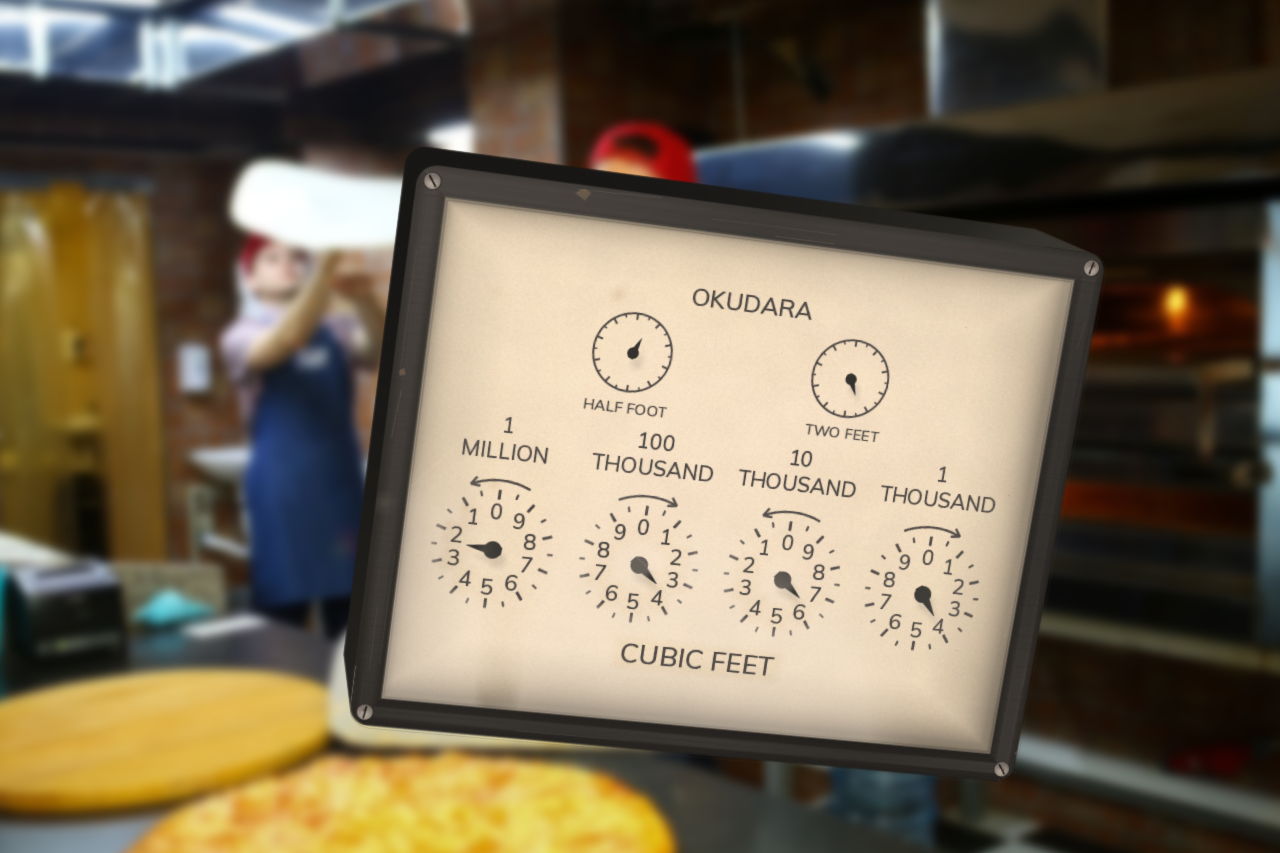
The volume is value=236400 unit=ft³
